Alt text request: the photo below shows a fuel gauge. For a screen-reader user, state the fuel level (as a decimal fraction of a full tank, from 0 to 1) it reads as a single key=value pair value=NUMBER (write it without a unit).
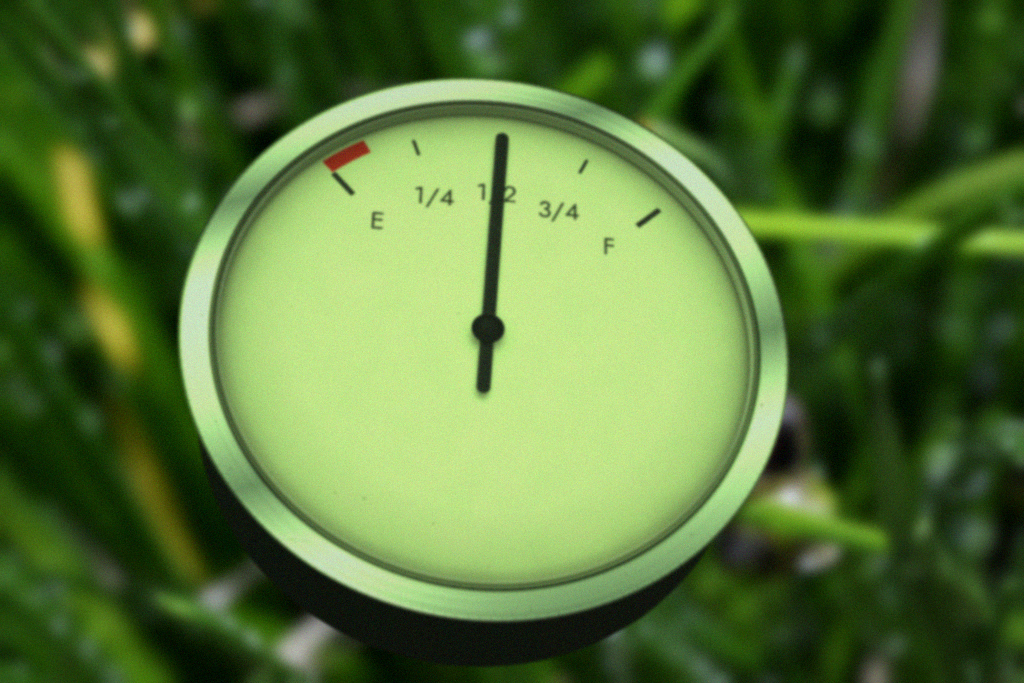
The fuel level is value=0.5
